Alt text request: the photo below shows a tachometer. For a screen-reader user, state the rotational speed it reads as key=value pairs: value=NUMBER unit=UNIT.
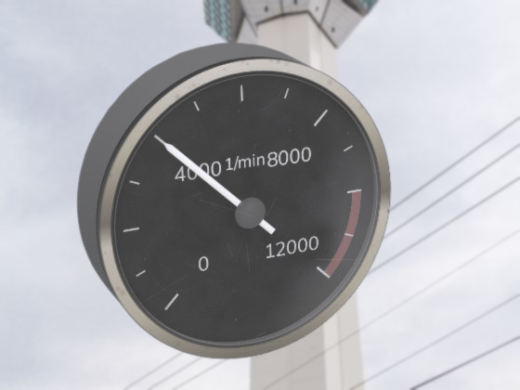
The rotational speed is value=4000 unit=rpm
